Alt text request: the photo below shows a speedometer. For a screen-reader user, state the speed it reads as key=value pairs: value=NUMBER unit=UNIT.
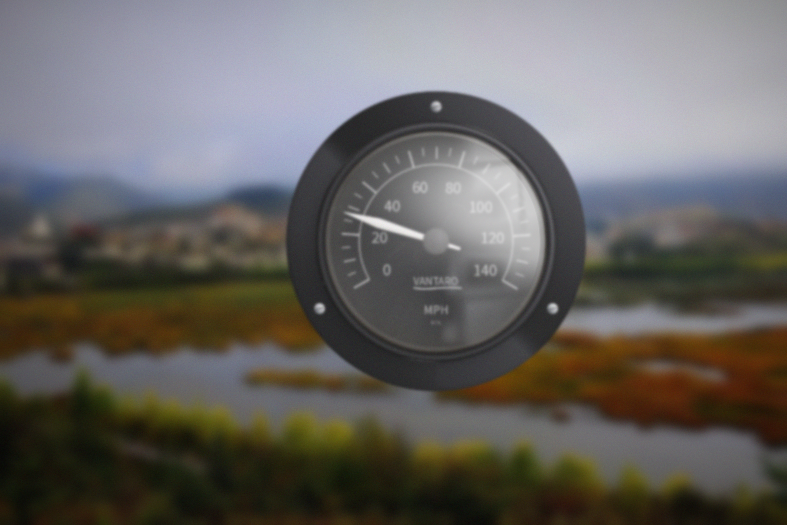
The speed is value=27.5 unit=mph
